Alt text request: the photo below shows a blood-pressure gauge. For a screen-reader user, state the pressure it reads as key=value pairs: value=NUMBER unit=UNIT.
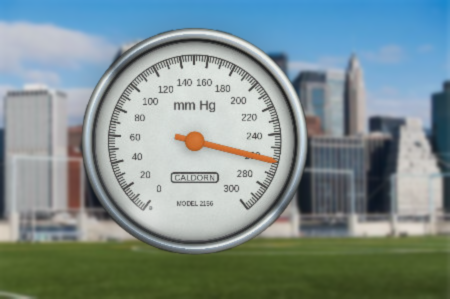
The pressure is value=260 unit=mmHg
